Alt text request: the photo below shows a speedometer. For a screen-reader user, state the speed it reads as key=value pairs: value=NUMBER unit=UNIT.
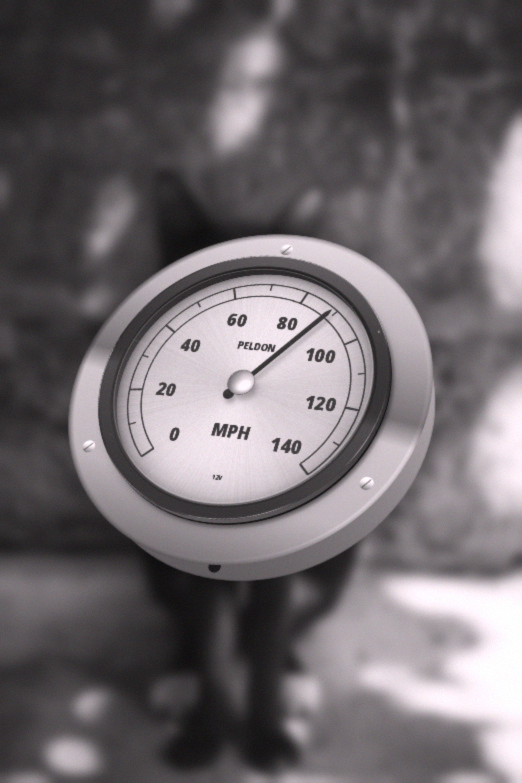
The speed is value=90 unit=mph
